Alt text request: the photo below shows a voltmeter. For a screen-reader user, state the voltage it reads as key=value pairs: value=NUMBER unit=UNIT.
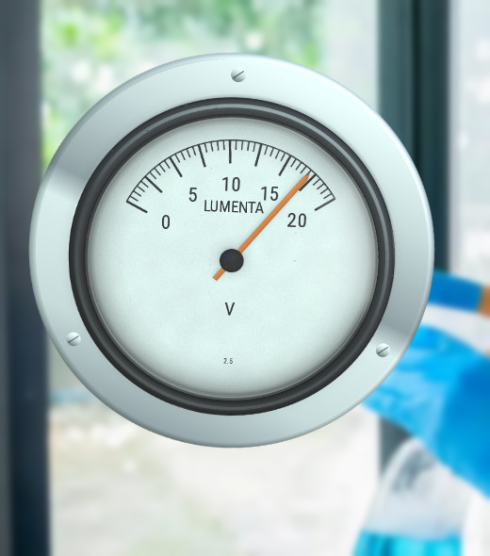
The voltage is value=17 unit=V
